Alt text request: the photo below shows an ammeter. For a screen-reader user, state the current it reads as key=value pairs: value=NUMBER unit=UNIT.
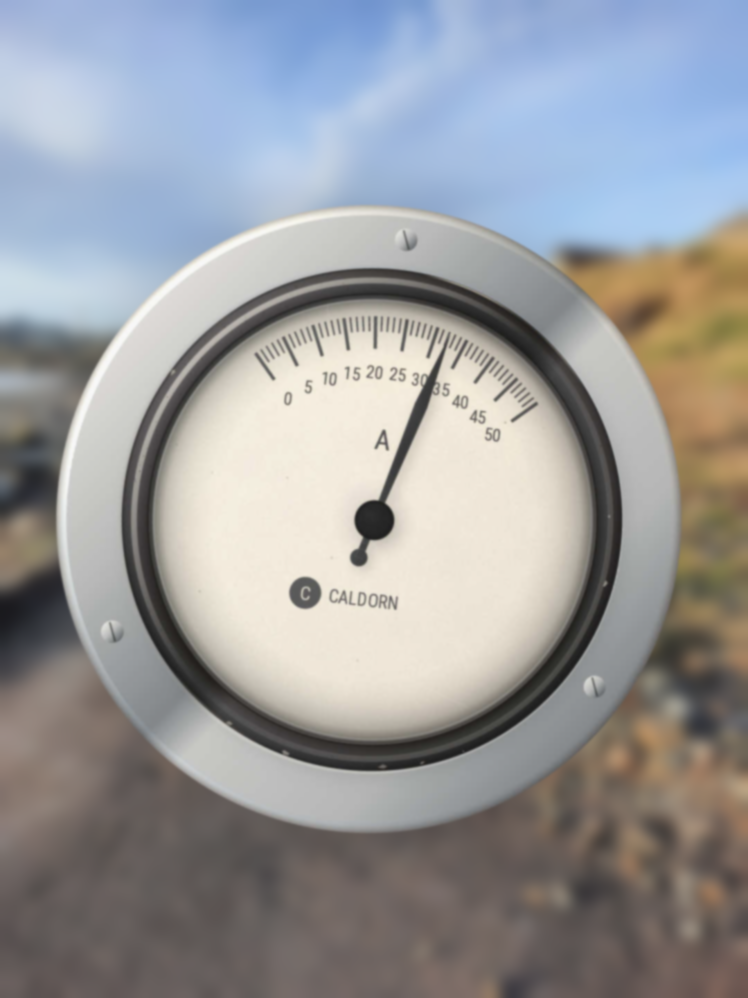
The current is value=32 unit=A
